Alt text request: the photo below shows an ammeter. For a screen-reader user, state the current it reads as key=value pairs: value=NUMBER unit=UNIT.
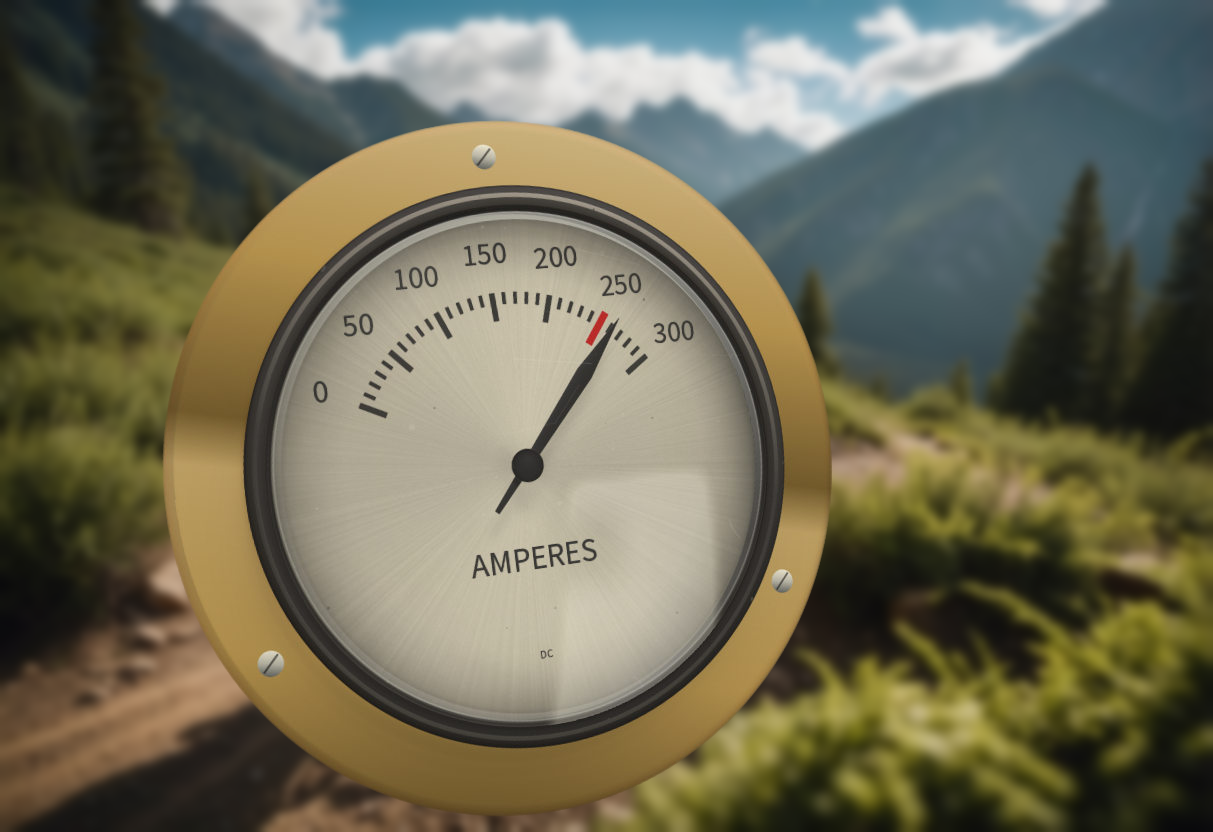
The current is value=260 unit=A
